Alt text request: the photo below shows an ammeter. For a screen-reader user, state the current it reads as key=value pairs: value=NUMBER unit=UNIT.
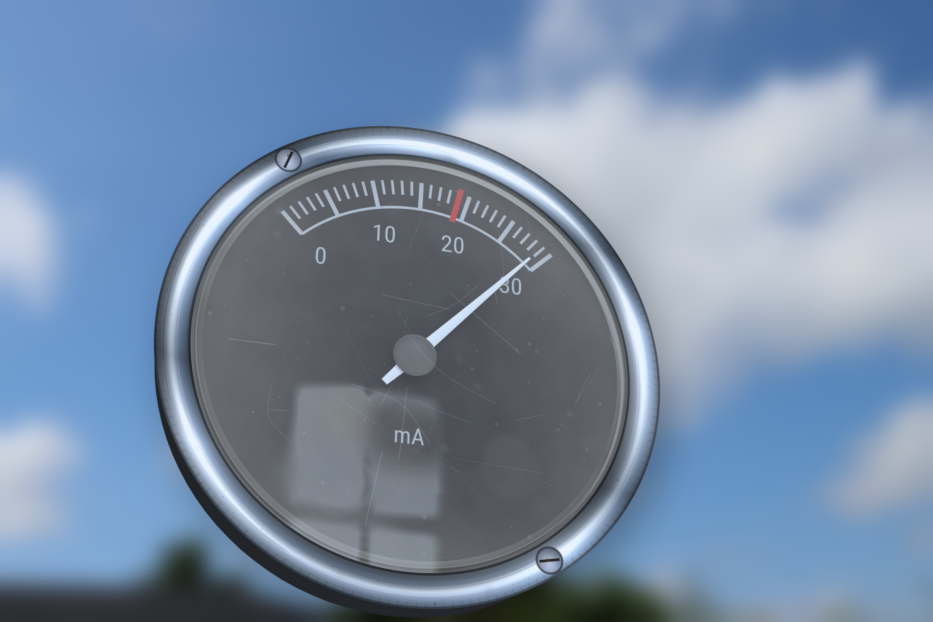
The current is value=29 unit=mA
